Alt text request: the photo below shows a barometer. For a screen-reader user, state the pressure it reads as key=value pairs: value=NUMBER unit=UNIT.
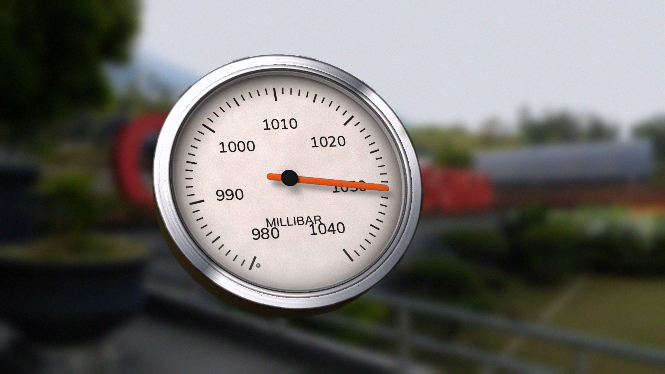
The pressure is value=1030 unit=mbar
